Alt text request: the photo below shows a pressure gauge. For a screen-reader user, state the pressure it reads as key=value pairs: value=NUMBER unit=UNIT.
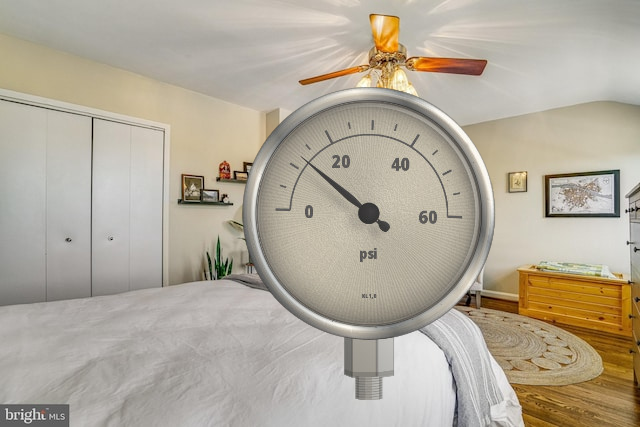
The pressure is value=12.5 unit=psi
